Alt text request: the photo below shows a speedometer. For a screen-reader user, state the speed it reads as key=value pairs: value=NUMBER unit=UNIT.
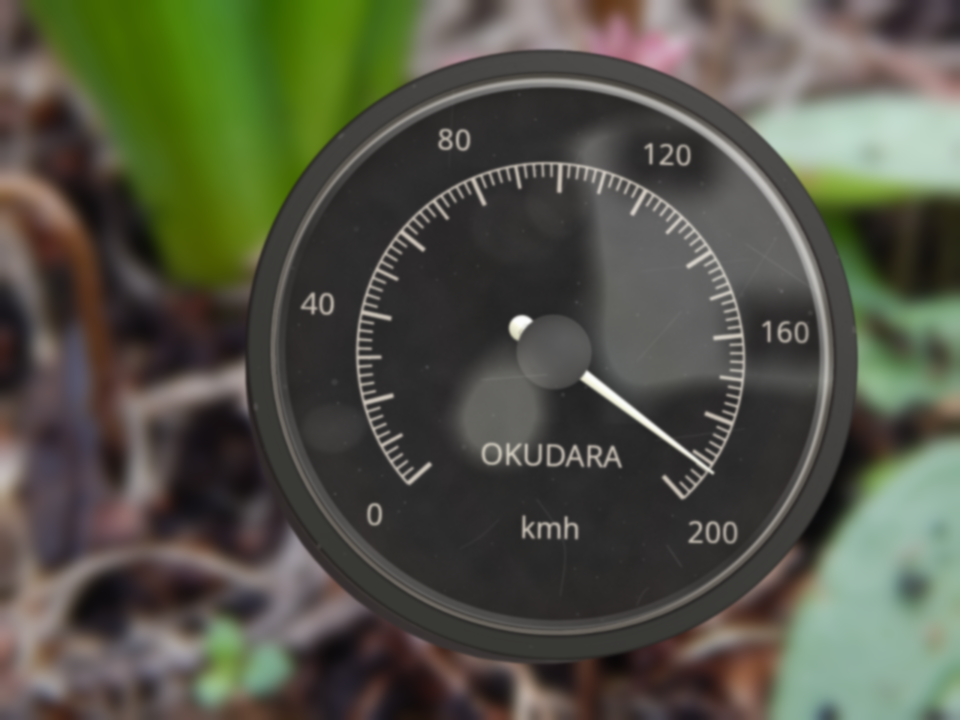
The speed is value=192 unit=km/h
